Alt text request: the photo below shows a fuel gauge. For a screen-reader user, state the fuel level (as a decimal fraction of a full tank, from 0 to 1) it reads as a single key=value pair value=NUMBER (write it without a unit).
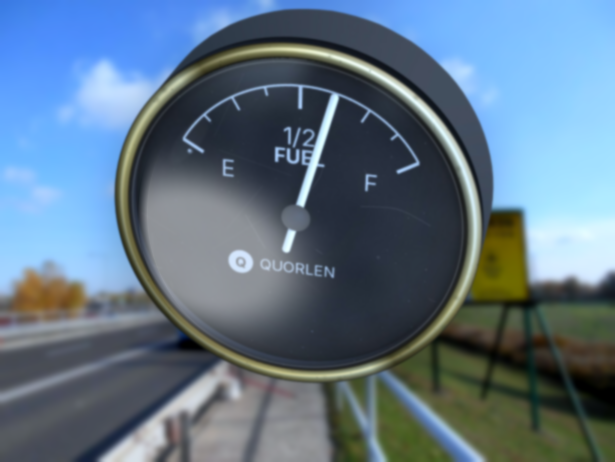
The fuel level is value=0.625
